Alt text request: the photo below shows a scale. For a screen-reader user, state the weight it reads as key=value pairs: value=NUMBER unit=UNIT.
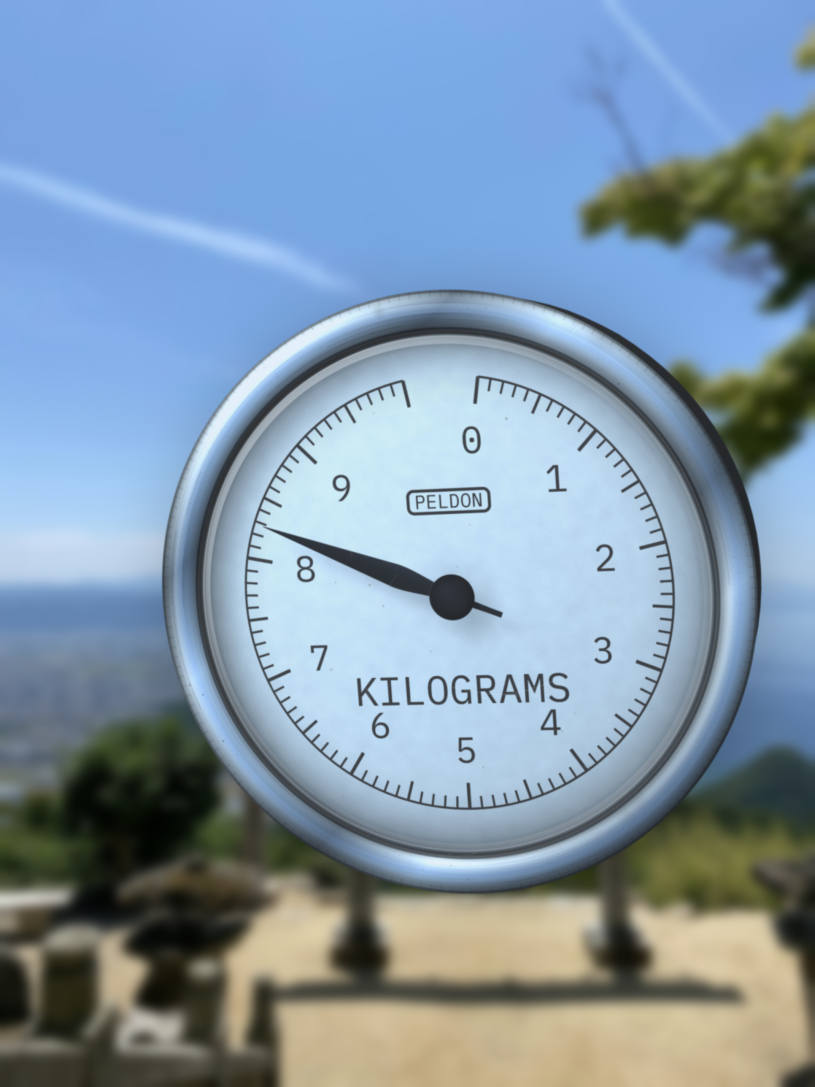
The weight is value=8.3 unit=kg
